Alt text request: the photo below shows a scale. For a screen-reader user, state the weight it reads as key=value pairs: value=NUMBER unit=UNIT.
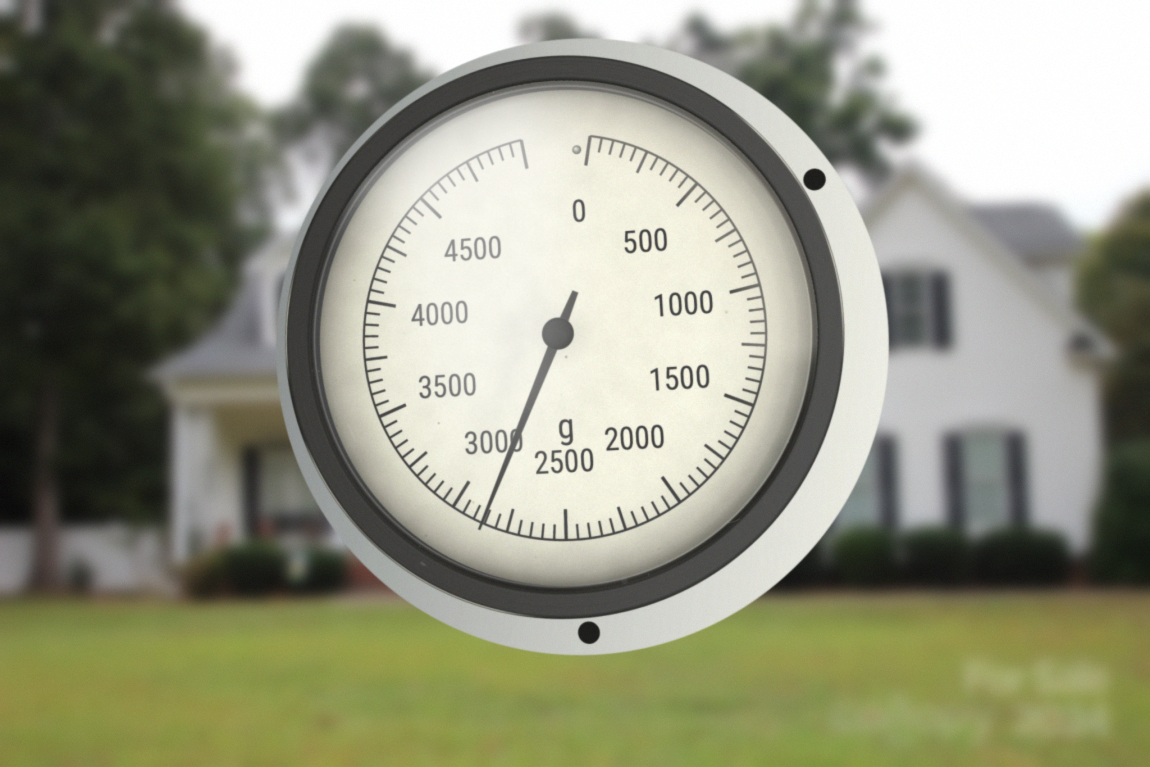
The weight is value=2850 unit=g
